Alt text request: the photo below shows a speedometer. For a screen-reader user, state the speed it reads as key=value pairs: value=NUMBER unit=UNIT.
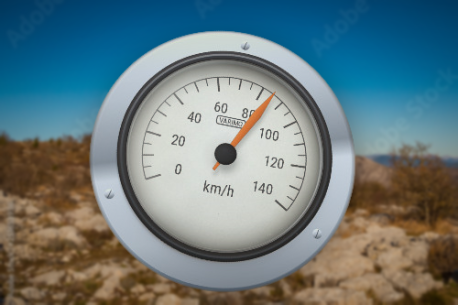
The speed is value=85 unit=km/h
